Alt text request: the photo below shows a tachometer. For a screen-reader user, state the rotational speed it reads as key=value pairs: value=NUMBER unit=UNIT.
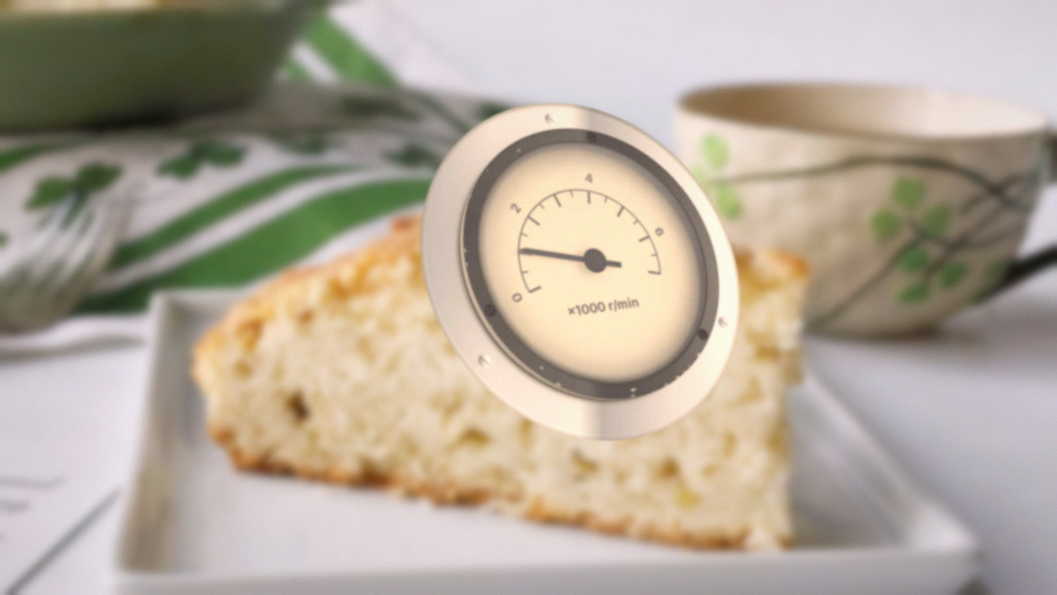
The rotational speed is value=1000 unit=rpm
